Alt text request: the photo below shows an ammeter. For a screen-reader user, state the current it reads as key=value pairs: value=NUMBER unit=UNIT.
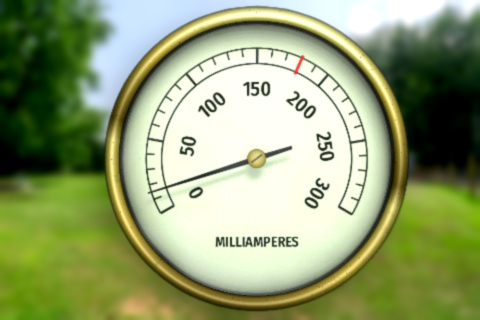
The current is value=15 unit=mA
